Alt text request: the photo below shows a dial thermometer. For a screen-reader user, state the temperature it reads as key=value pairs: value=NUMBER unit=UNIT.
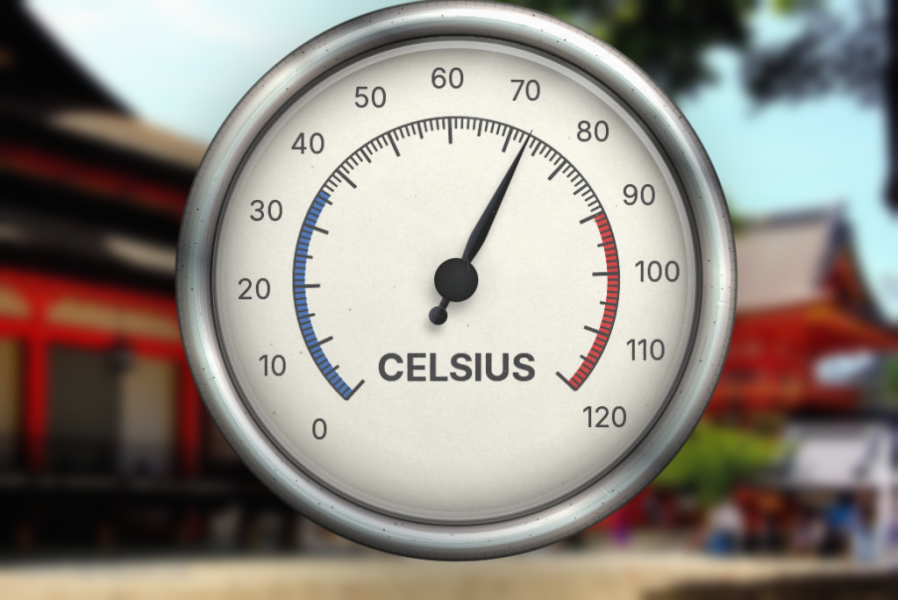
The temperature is value=73 unit=°C
